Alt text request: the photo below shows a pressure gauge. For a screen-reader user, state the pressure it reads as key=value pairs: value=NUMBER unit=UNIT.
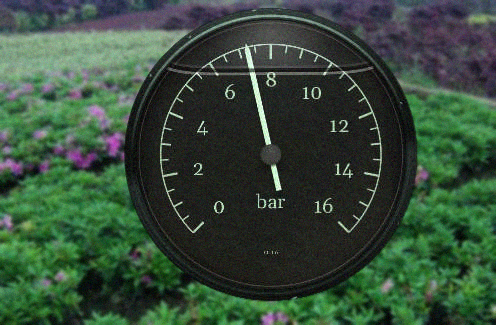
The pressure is value=7.25 unit=bar
